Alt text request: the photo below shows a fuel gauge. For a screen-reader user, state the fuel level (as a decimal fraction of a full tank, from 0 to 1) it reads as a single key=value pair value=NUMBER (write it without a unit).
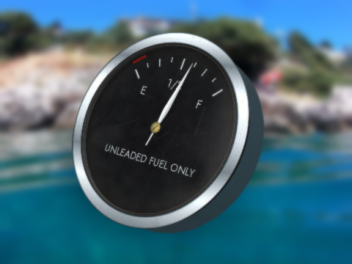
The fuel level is value=0.625
